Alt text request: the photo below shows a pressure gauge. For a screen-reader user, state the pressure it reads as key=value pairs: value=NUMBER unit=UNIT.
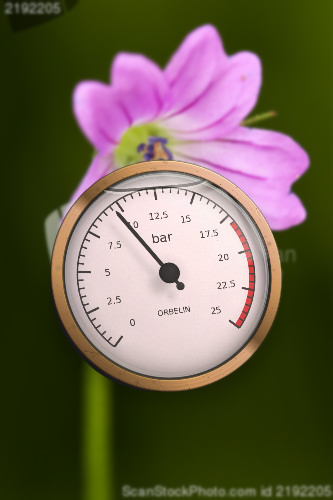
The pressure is value=9.5 unit=bar
